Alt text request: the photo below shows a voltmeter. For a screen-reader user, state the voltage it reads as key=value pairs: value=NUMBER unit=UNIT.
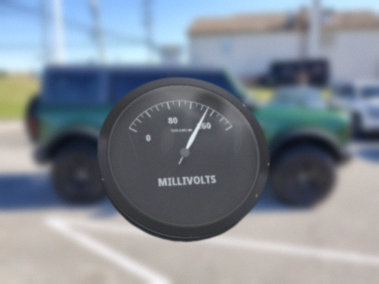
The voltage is value=150 unit=mV
